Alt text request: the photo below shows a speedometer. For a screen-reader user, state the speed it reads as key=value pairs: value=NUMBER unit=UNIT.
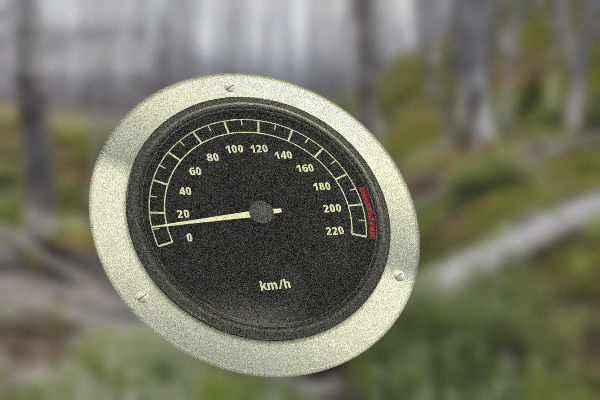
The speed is value=10 unit=km/h
